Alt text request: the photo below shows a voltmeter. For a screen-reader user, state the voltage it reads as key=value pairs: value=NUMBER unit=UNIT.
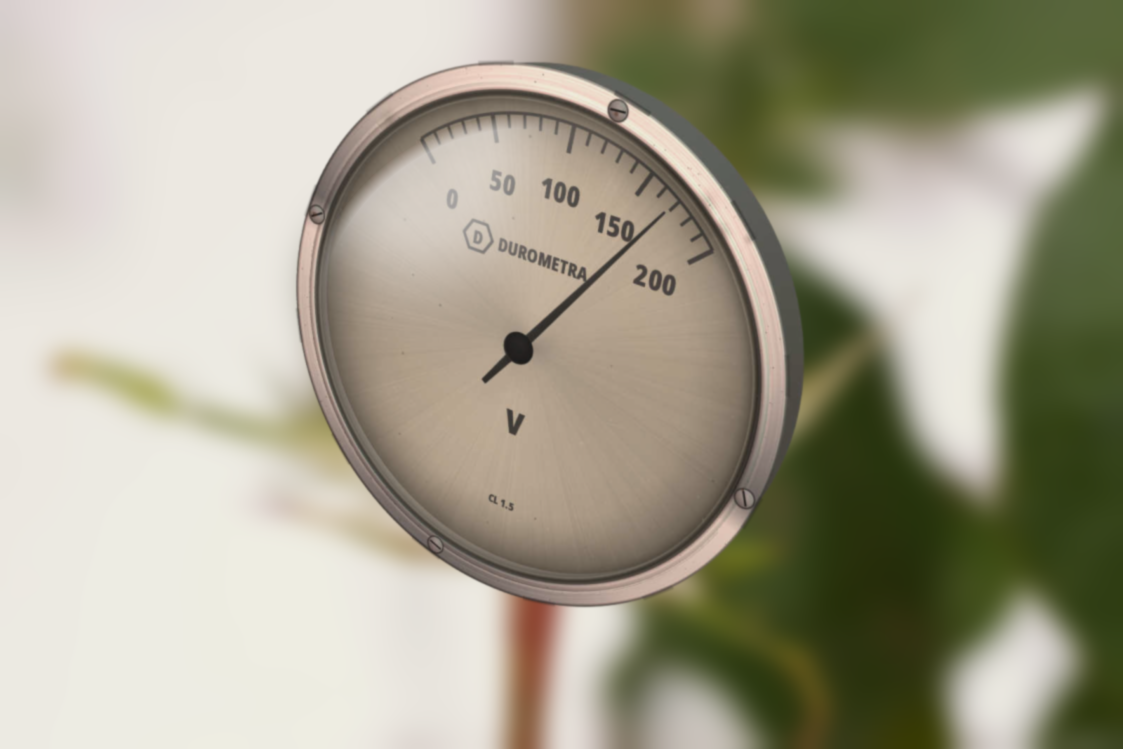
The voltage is value=170 unit=V
